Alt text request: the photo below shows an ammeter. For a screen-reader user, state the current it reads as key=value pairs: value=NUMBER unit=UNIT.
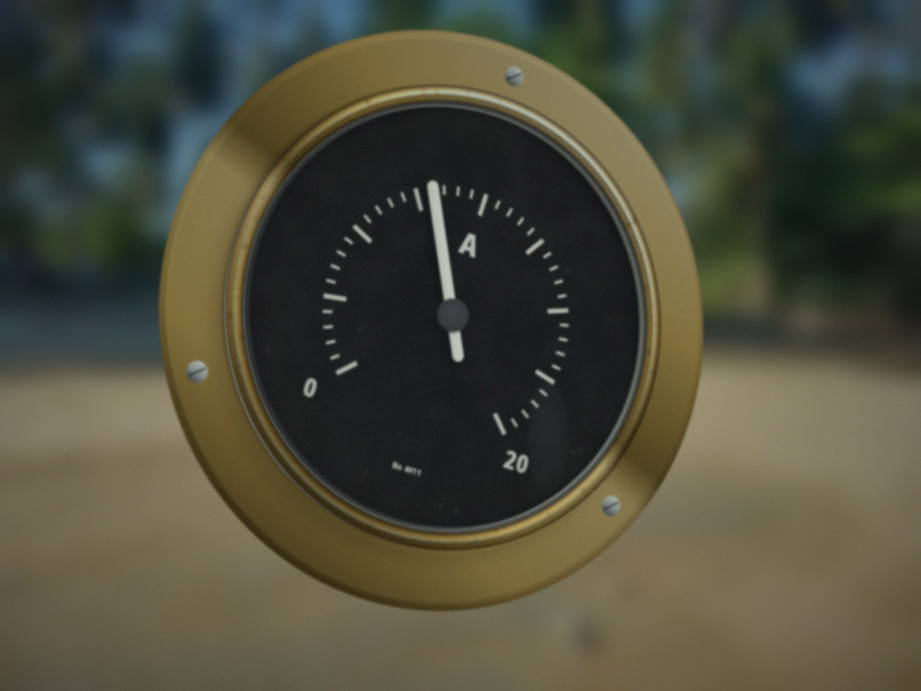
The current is value=8 unit=A
